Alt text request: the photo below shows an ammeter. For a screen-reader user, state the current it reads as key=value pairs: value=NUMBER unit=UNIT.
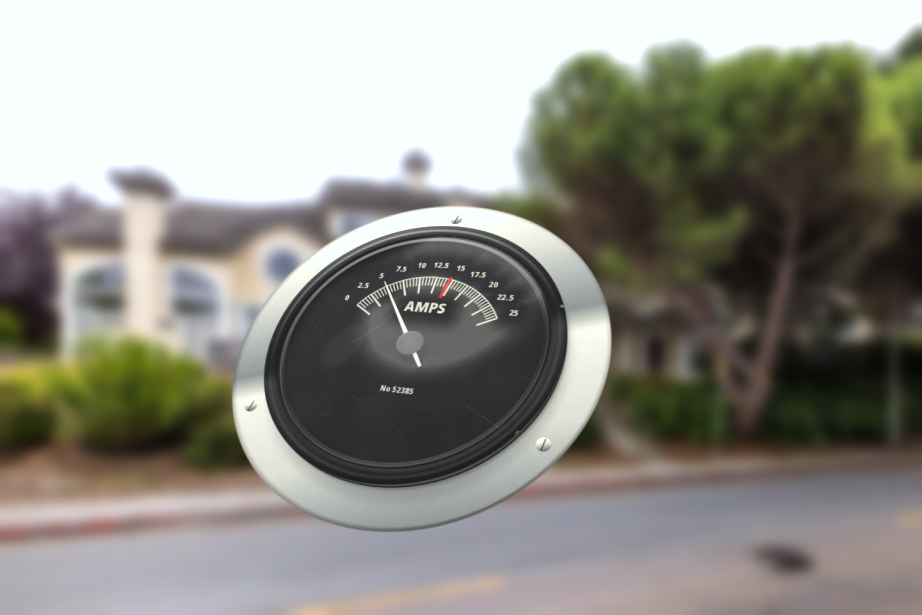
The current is value=5 unit=A
